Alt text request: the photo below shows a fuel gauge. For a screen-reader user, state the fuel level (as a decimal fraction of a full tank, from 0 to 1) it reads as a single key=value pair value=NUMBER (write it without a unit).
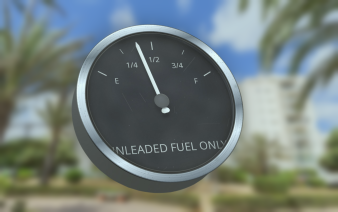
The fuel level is value=0.375
